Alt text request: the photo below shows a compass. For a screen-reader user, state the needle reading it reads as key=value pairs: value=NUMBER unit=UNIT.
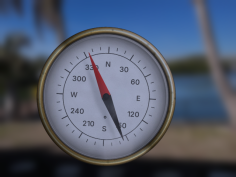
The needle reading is value=335 unit=°
